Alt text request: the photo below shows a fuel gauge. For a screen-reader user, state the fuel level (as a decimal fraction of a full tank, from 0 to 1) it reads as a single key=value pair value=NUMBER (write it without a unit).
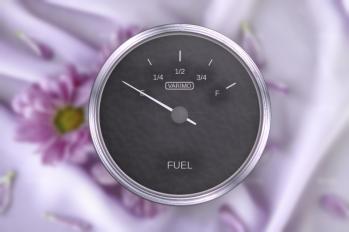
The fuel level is value=0
